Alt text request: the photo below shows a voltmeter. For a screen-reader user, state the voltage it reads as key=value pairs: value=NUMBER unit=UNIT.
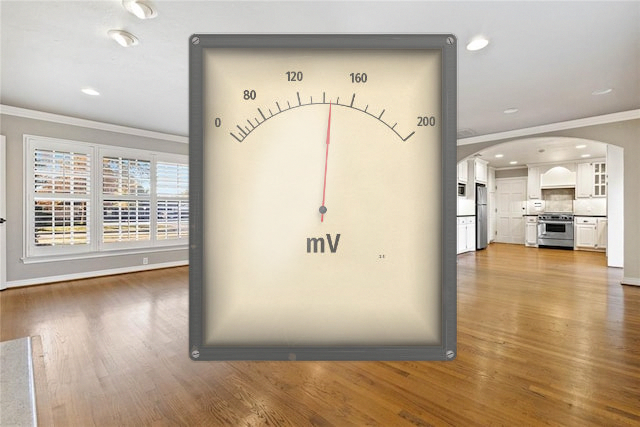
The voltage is value=145 unit=mV
